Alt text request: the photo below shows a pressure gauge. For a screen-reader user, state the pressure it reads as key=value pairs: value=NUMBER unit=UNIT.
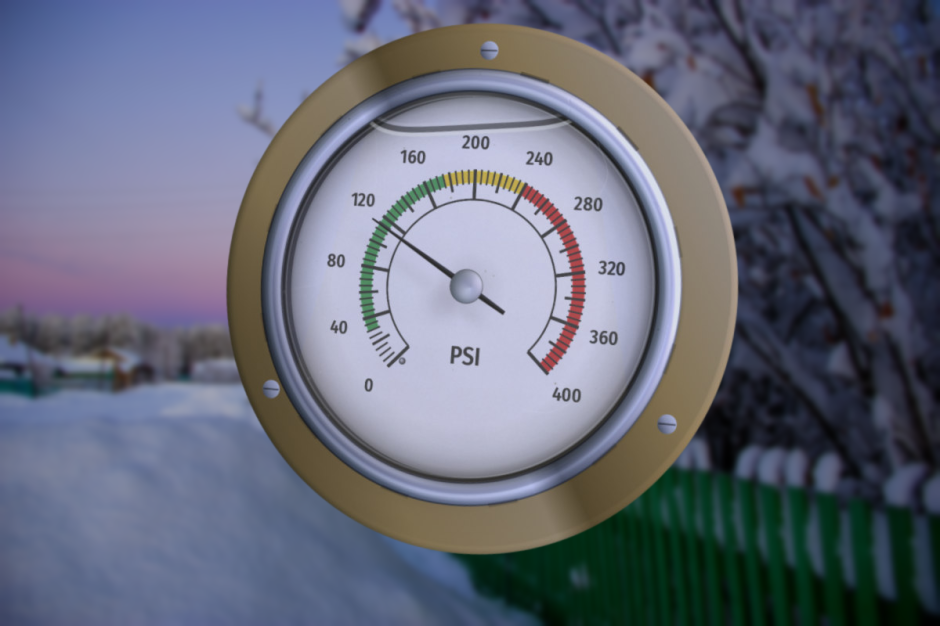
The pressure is value=115 unit=psi
